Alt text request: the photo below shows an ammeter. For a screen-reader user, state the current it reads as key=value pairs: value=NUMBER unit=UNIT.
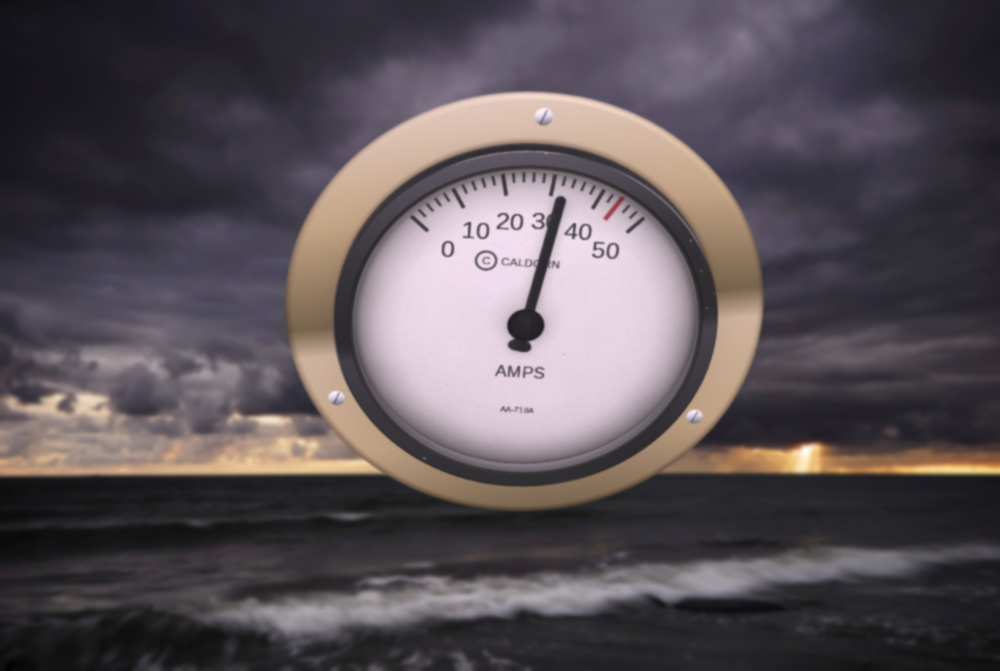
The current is value=32 unit=A
